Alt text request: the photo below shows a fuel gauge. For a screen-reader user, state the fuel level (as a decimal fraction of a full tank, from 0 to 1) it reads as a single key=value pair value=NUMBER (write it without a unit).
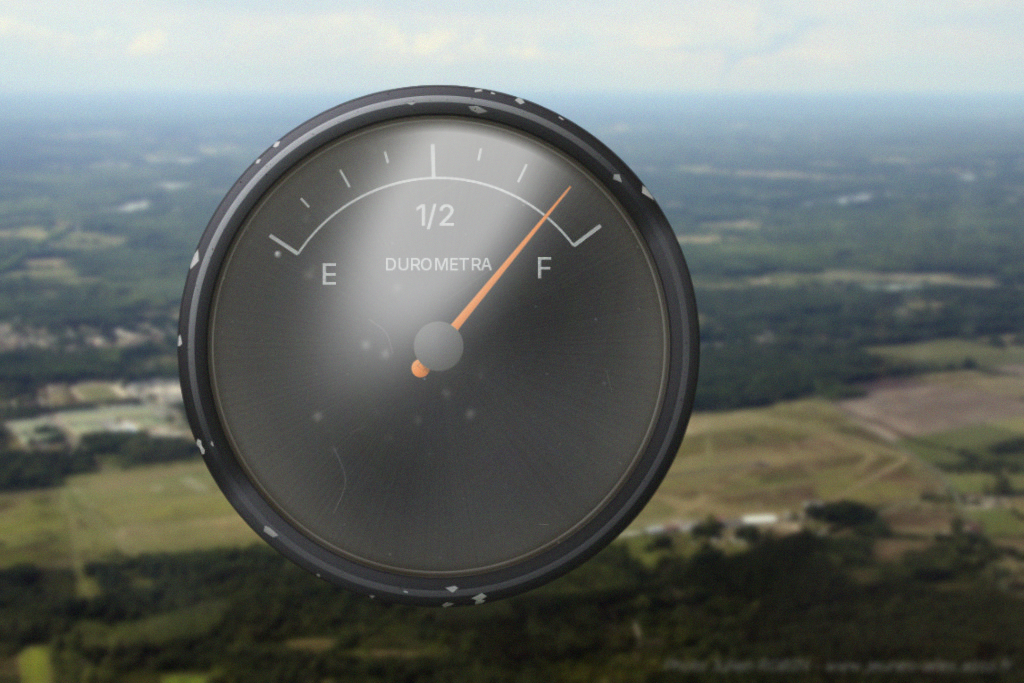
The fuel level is value=0.875
